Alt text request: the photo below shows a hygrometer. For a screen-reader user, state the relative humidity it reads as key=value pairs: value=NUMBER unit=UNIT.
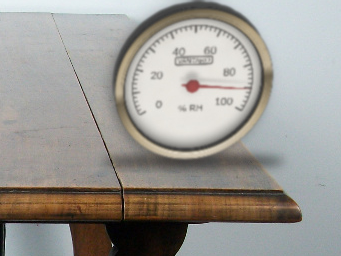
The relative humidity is value=90 unit=%
